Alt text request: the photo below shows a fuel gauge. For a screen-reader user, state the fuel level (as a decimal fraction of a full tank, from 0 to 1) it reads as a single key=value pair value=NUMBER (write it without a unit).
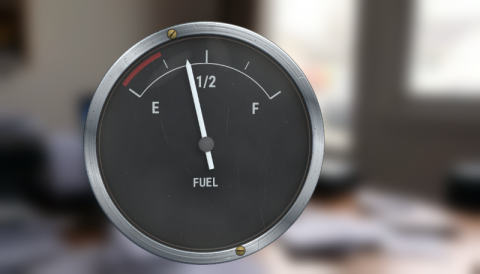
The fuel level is value=0.375
